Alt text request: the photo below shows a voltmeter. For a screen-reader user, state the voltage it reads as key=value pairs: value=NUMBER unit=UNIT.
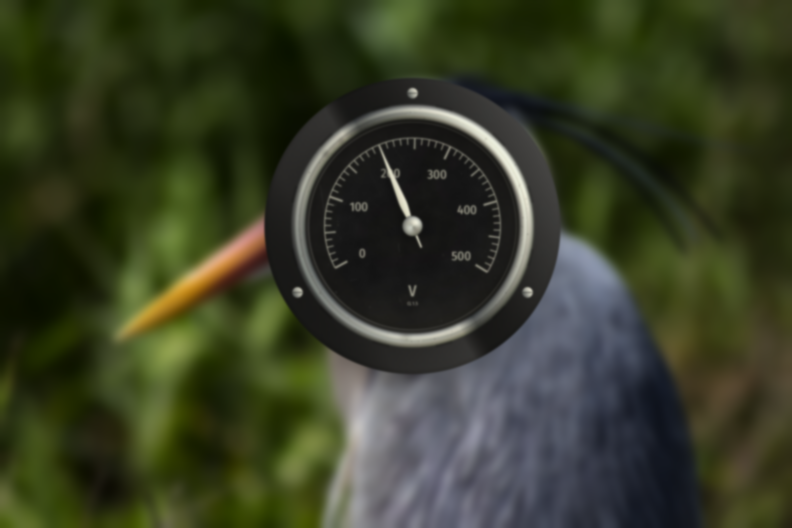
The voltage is value=200 unit=V
